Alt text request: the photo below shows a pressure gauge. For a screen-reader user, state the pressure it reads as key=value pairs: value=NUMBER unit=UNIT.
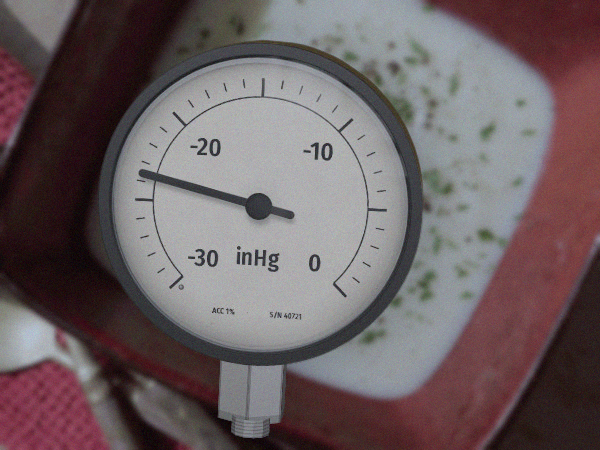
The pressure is value=-23.5 unit=inHg
